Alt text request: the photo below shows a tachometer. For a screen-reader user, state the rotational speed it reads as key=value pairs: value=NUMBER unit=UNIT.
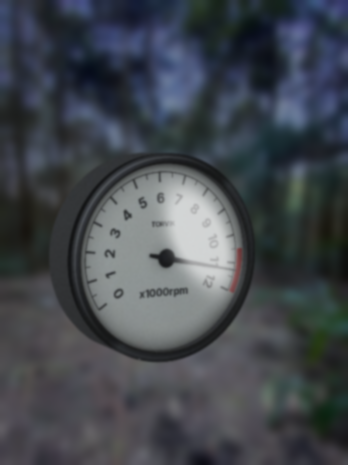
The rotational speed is value=11250 unit=rpm
